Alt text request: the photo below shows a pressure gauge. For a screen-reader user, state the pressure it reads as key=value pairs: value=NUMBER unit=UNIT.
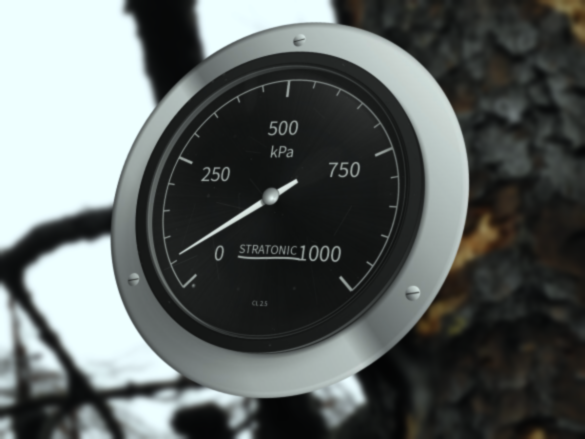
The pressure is value=50 unit=kPa
